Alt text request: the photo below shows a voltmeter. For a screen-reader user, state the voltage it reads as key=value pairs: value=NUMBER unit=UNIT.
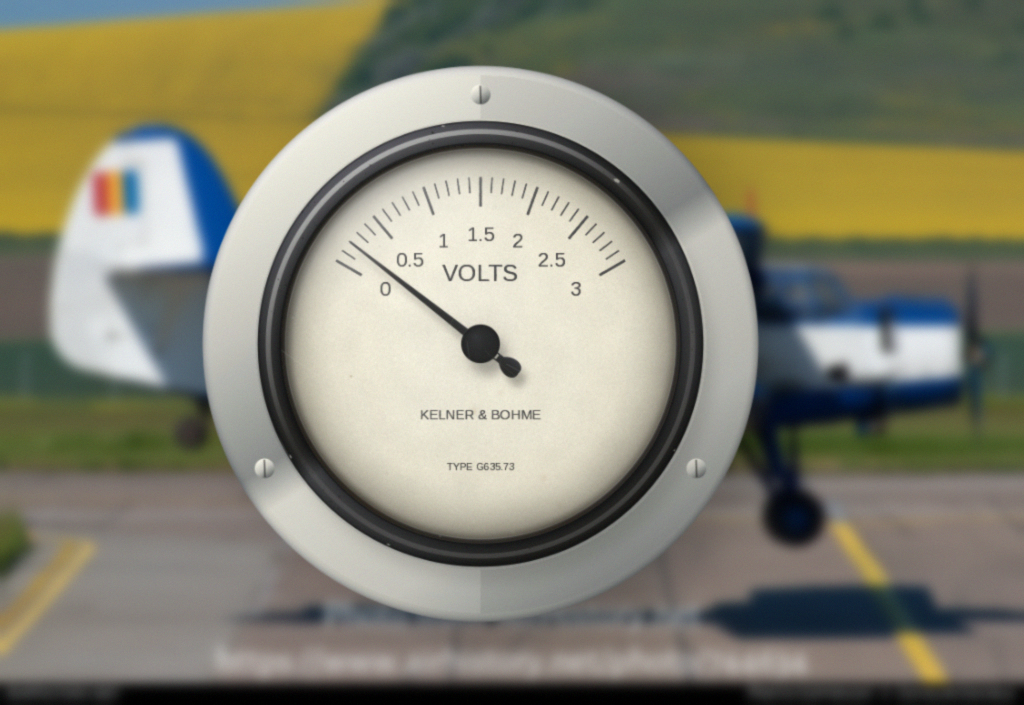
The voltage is value=0.2 unit=V
